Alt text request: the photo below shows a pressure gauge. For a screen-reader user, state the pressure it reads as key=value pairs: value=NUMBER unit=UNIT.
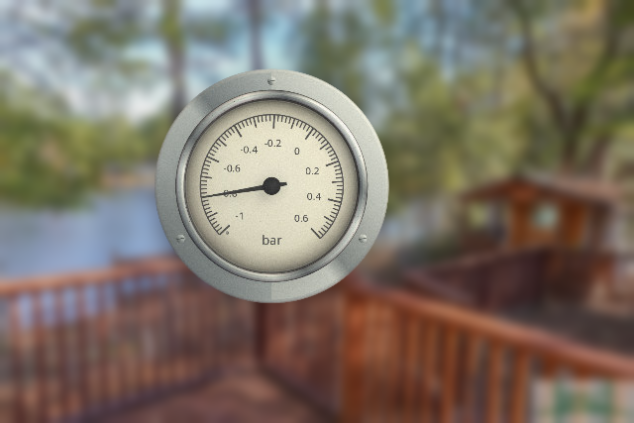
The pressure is value=-0.8 unit=bar
